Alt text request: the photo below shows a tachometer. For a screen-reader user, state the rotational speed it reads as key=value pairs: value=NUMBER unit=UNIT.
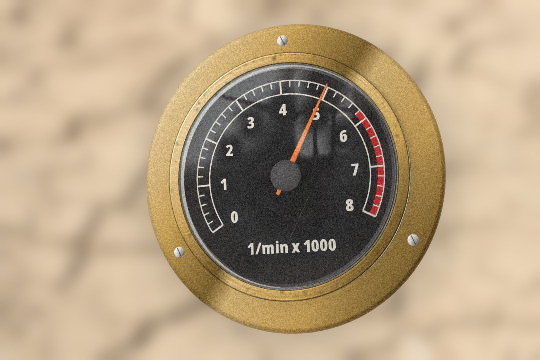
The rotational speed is value=5000 unit=rpm
